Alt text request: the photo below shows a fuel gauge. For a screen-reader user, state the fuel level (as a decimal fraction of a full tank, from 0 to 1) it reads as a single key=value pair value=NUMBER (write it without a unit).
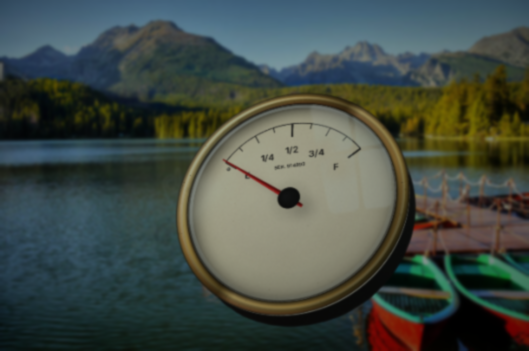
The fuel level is value=0
